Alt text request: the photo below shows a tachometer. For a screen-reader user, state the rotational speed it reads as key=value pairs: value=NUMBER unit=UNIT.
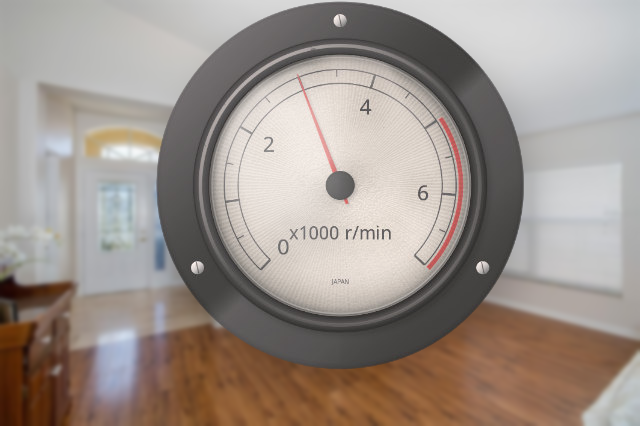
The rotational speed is value=3000 unit=rpm
